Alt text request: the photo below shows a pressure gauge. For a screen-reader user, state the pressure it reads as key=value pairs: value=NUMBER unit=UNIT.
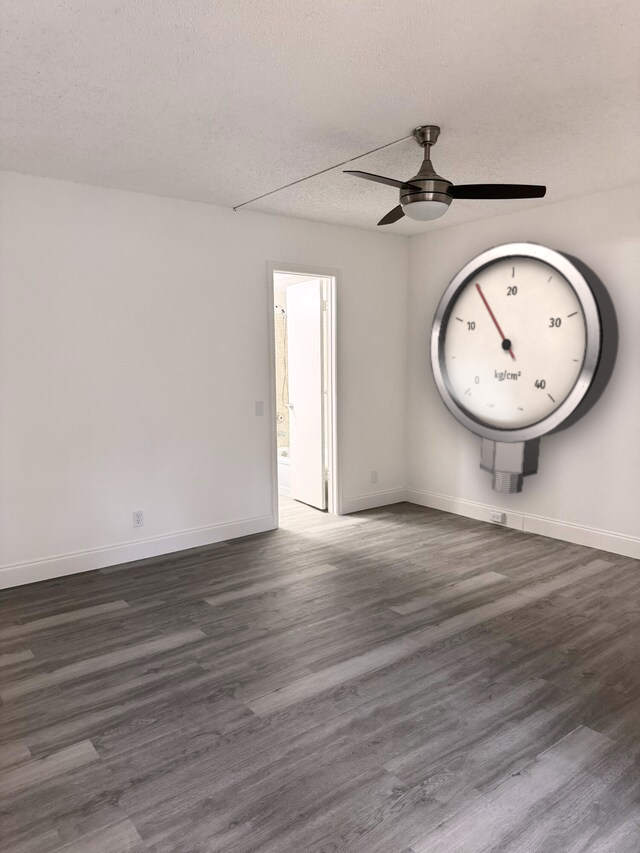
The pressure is value=15 unit=kg/cm²
